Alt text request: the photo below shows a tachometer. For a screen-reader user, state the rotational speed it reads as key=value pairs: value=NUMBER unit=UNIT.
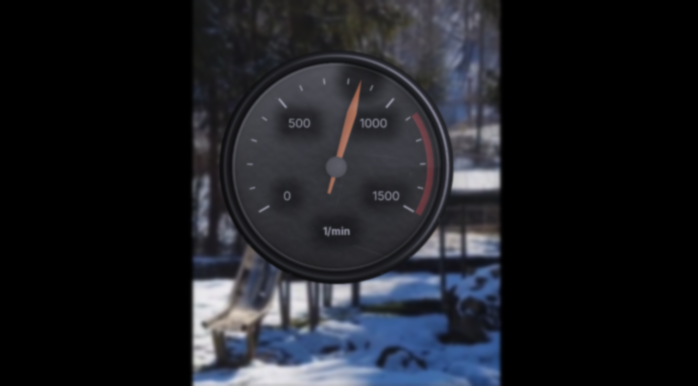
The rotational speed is value=850 unit=rpm
